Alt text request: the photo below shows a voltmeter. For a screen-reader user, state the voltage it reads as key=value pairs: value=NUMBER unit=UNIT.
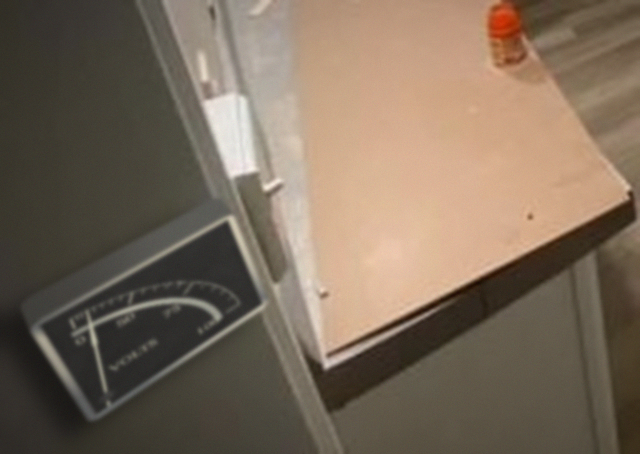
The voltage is value=25 unit=V
